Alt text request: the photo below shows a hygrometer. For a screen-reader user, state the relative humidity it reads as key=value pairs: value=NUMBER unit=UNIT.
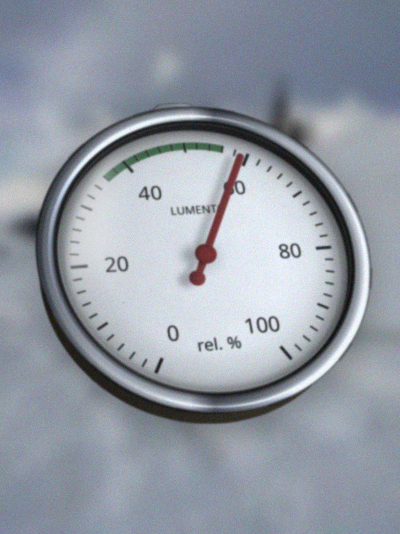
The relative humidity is value=59 unit=%
